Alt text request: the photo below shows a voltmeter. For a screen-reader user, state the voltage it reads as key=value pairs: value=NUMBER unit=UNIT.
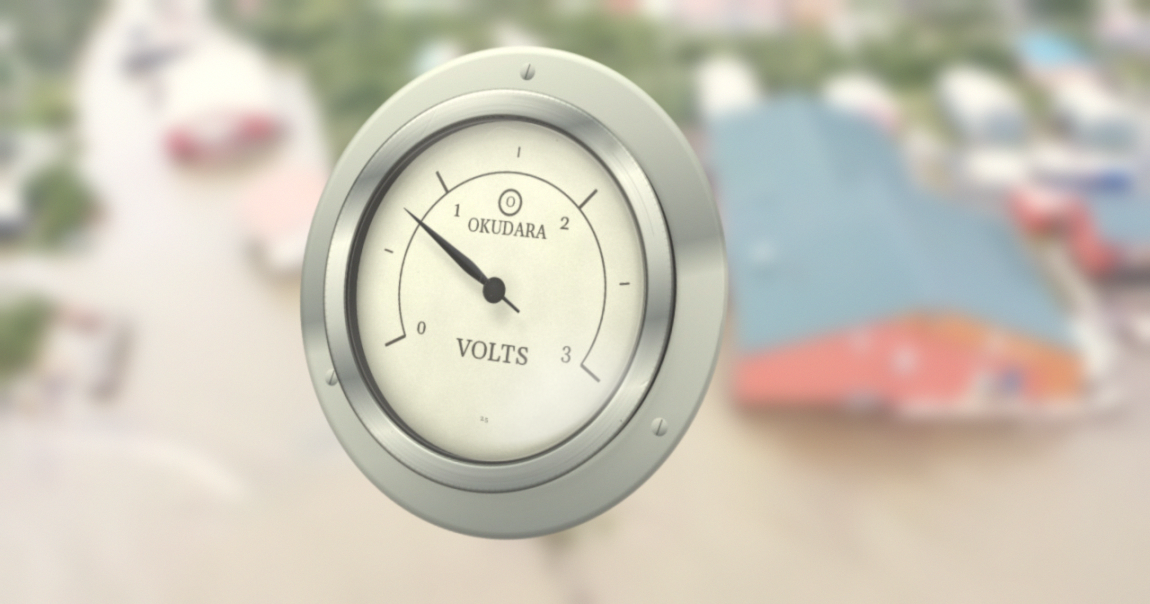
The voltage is value=0.75 unit=V
